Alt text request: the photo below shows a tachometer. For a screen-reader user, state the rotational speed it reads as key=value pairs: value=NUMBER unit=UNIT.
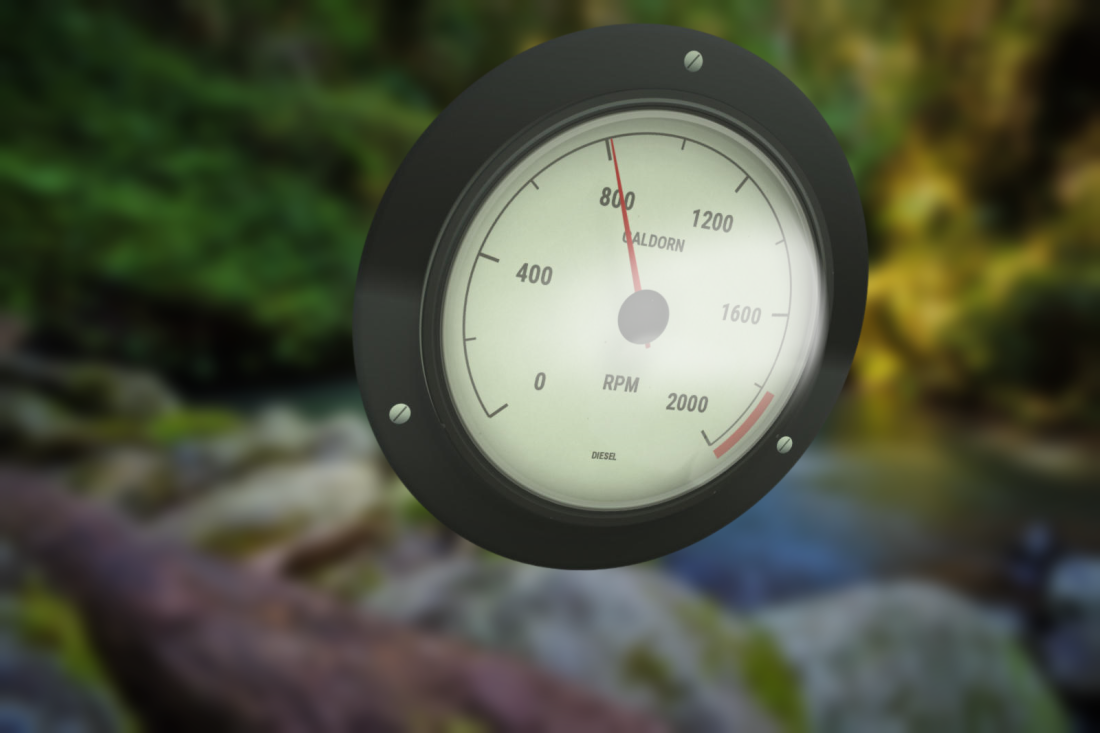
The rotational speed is value=800 unit=rpm
